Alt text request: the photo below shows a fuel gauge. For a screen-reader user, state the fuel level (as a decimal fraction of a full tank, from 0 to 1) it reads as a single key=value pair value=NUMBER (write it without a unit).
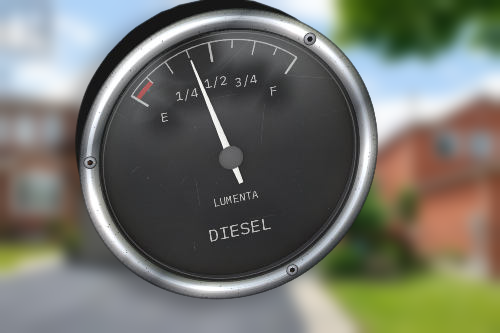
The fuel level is value=0.375
